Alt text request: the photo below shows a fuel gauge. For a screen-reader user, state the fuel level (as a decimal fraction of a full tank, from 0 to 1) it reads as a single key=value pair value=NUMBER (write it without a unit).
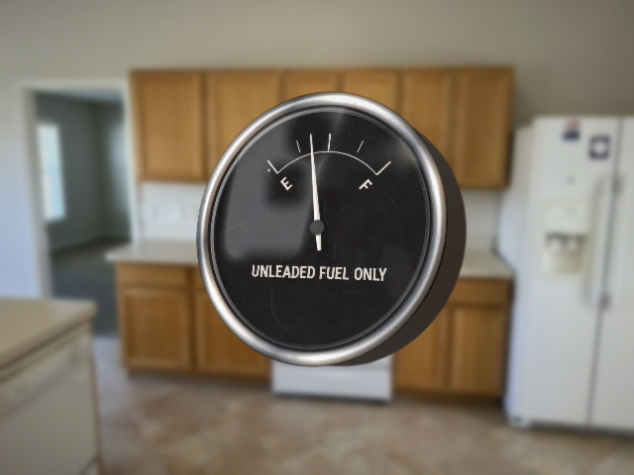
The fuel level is value=0.375
